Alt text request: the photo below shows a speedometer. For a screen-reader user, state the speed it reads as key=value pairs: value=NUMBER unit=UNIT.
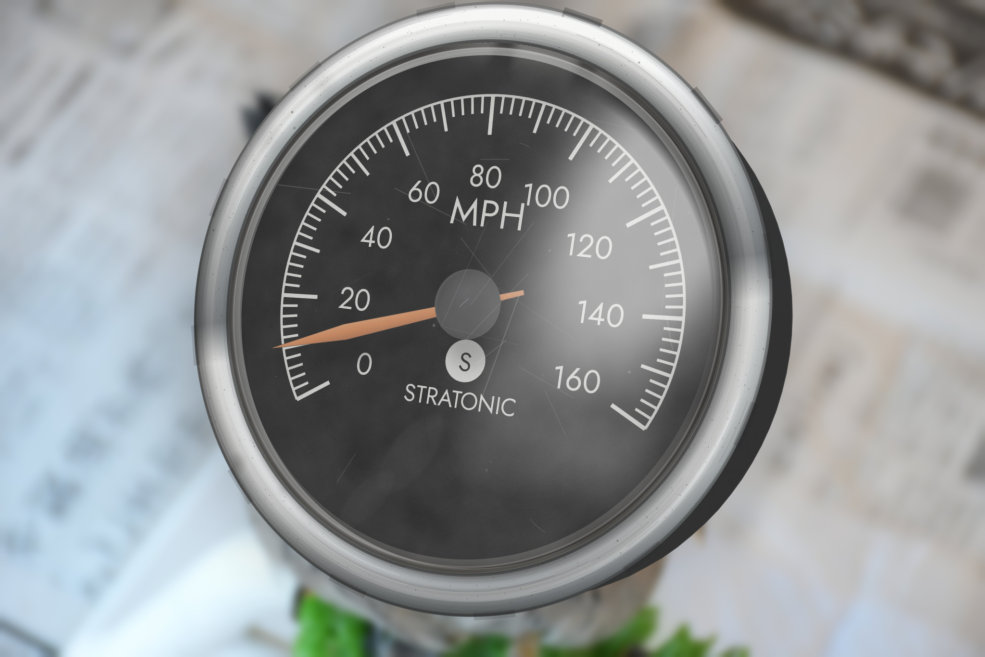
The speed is value=10 unit=mph
